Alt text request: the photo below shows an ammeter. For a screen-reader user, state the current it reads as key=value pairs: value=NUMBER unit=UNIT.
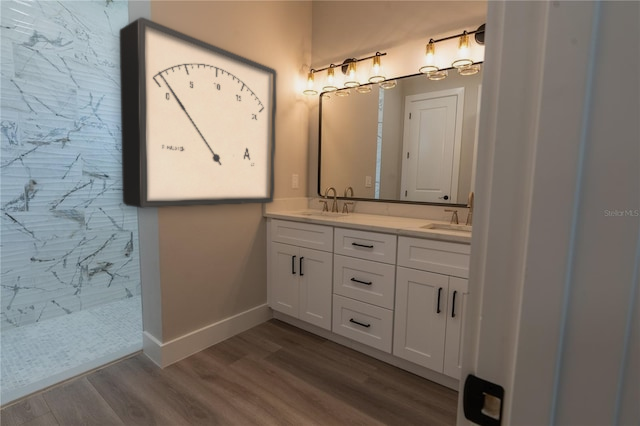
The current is value=1 unit=A
